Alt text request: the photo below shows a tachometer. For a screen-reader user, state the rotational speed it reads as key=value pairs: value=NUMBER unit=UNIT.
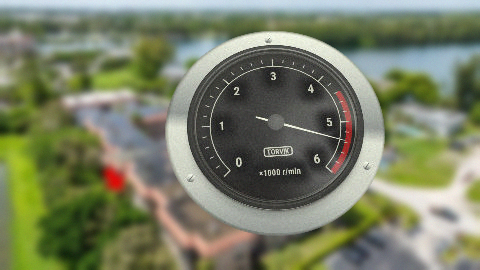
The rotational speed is value=5400 unit=rpm
